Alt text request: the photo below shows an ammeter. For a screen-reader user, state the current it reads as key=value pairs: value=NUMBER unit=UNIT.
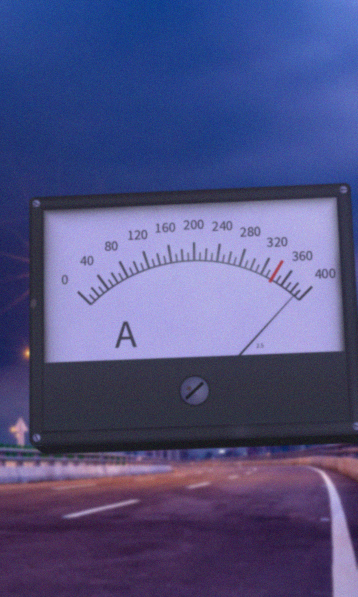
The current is value=390 unit=A
